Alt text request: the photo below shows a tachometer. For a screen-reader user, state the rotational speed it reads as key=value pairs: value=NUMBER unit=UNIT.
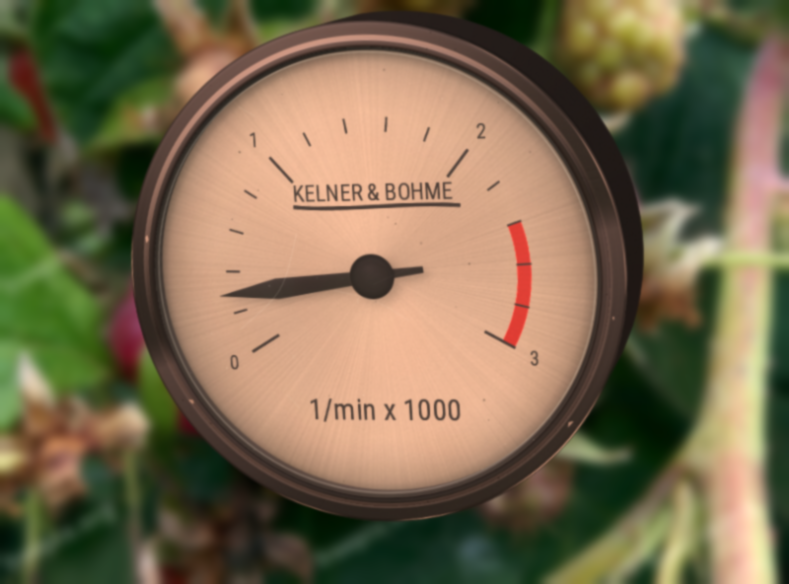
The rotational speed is value=300 unit=rpm
